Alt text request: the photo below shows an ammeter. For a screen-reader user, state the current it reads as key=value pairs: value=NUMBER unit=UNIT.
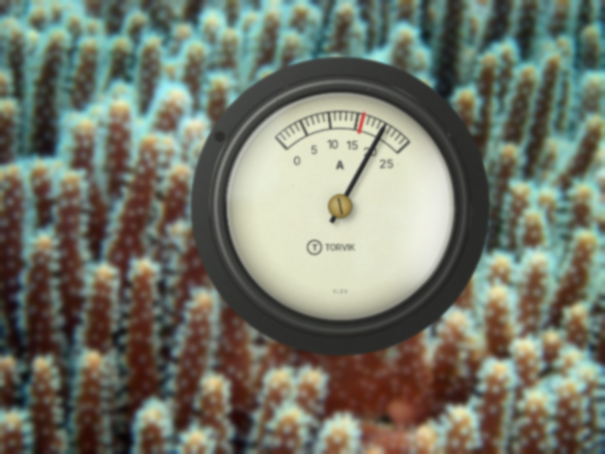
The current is value=20 unit=A
